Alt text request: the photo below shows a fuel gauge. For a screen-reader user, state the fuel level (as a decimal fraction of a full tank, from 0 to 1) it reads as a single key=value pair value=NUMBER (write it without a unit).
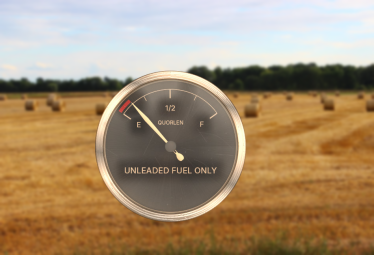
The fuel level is value=0.125
